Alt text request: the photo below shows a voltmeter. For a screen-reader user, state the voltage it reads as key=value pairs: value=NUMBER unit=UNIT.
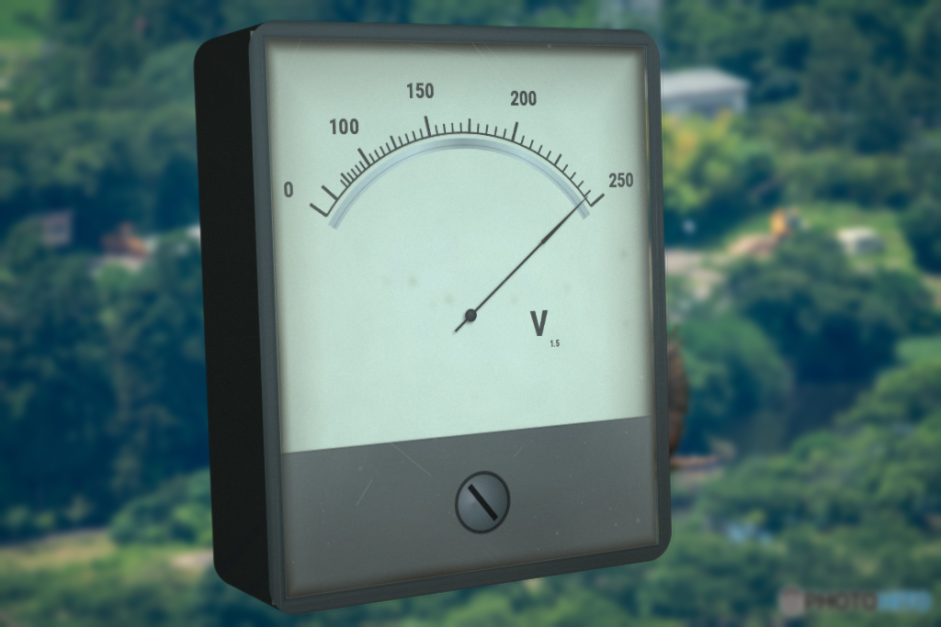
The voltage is value=245 unit=V
